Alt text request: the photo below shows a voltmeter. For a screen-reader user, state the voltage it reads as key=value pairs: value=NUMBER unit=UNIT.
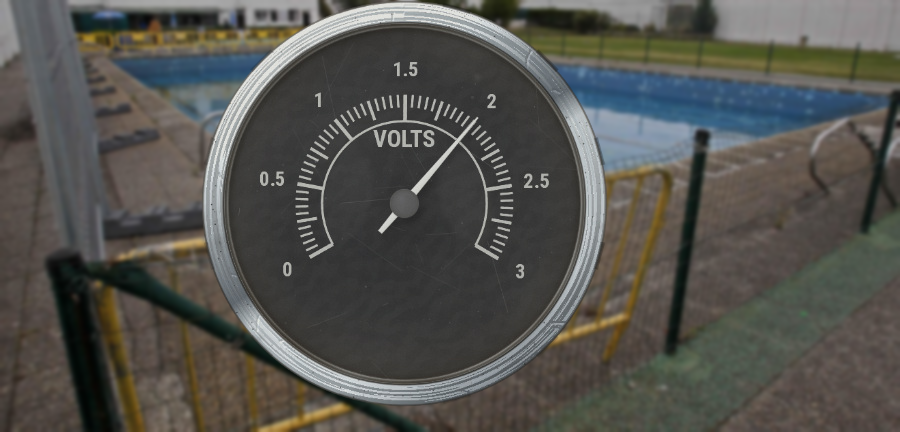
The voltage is value=2 unit=V
